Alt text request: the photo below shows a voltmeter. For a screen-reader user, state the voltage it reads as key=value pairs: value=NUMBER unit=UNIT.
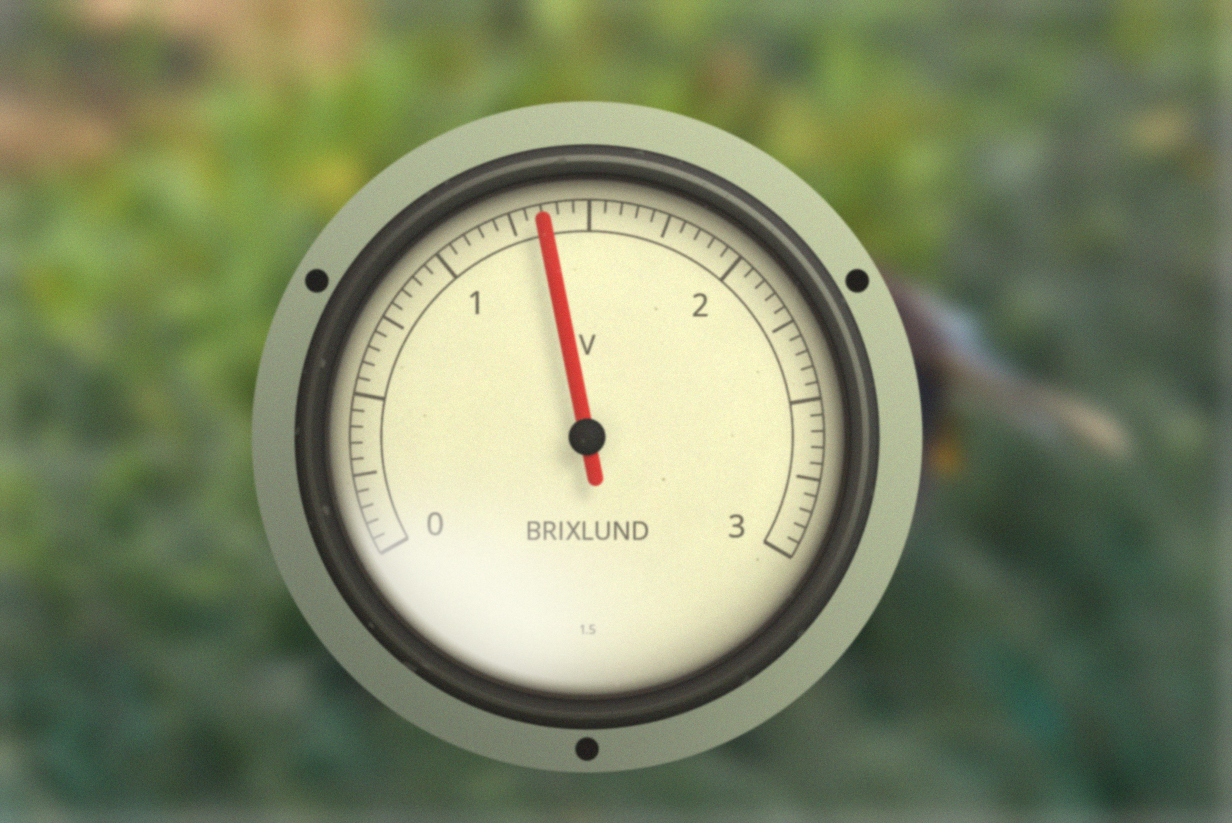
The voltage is value=1.35 unit=V
